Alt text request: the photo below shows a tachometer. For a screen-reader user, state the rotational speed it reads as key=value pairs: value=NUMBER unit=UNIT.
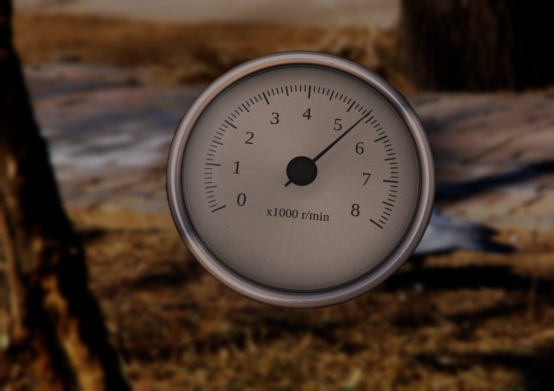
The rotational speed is value=5400 unit=rpm
